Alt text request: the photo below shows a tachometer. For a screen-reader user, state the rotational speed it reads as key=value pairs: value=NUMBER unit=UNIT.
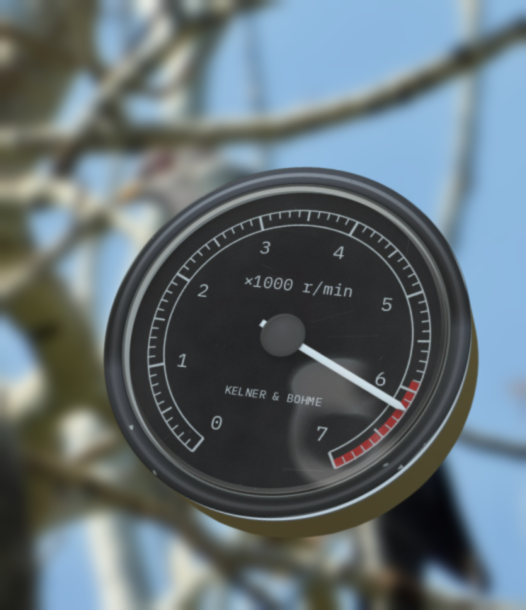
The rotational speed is value=6200 unit=rpm
